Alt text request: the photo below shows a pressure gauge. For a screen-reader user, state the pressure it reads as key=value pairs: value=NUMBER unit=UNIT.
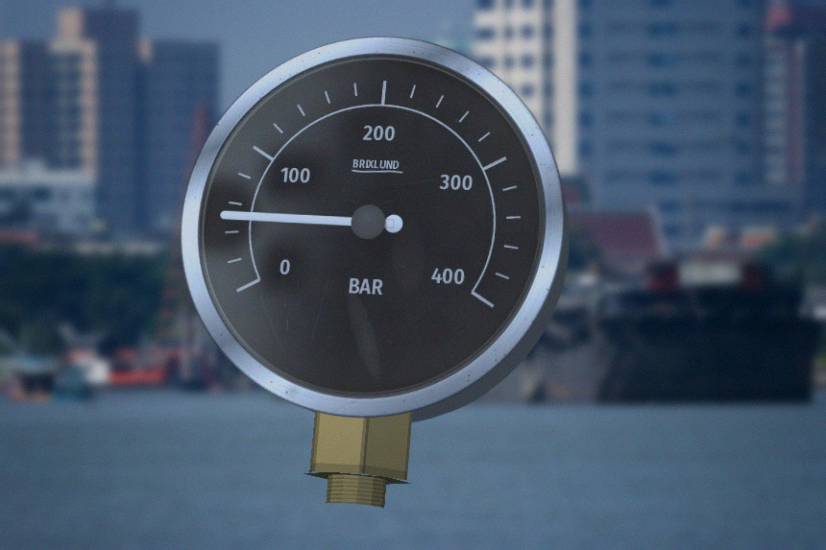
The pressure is value=50 unit=bar
